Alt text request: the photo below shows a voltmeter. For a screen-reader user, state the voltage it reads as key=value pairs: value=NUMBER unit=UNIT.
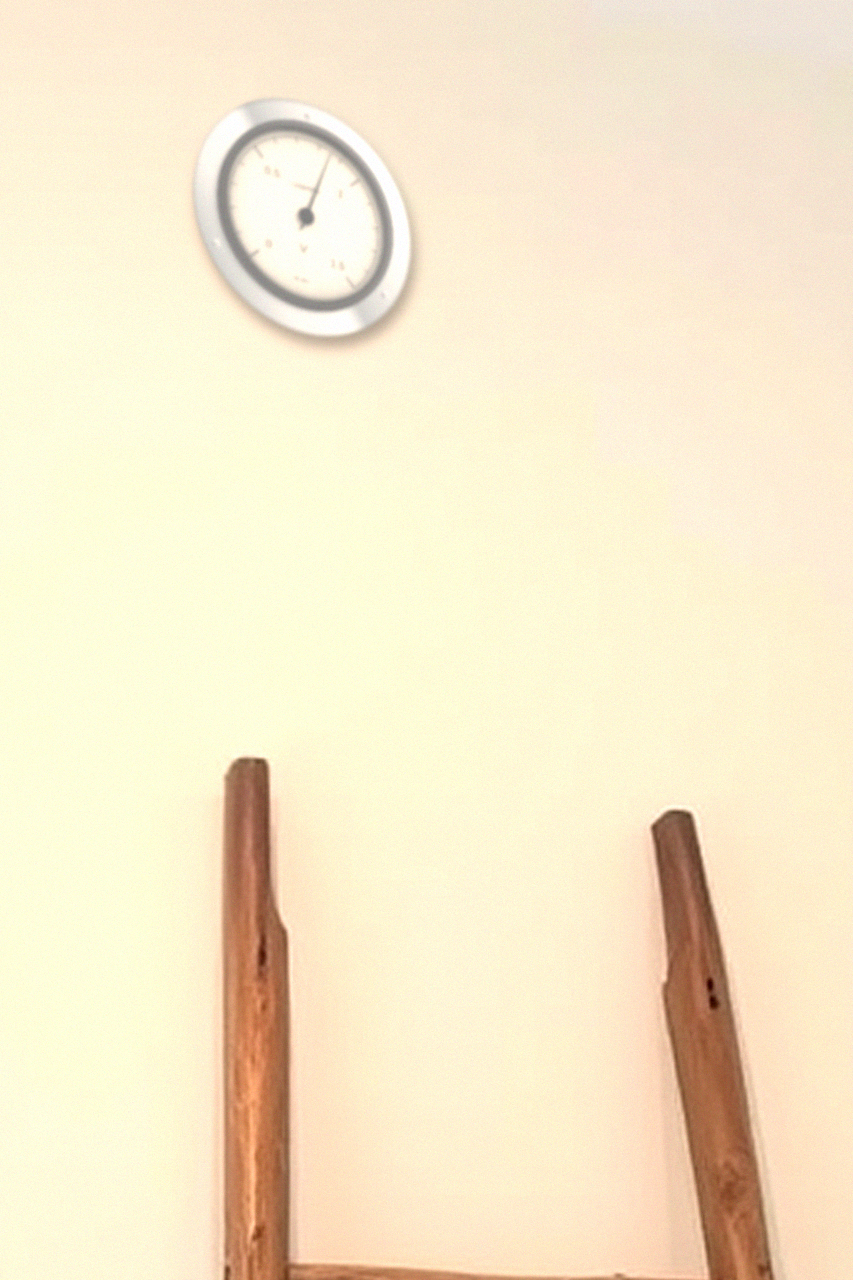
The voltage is value=0.85 unit=V
